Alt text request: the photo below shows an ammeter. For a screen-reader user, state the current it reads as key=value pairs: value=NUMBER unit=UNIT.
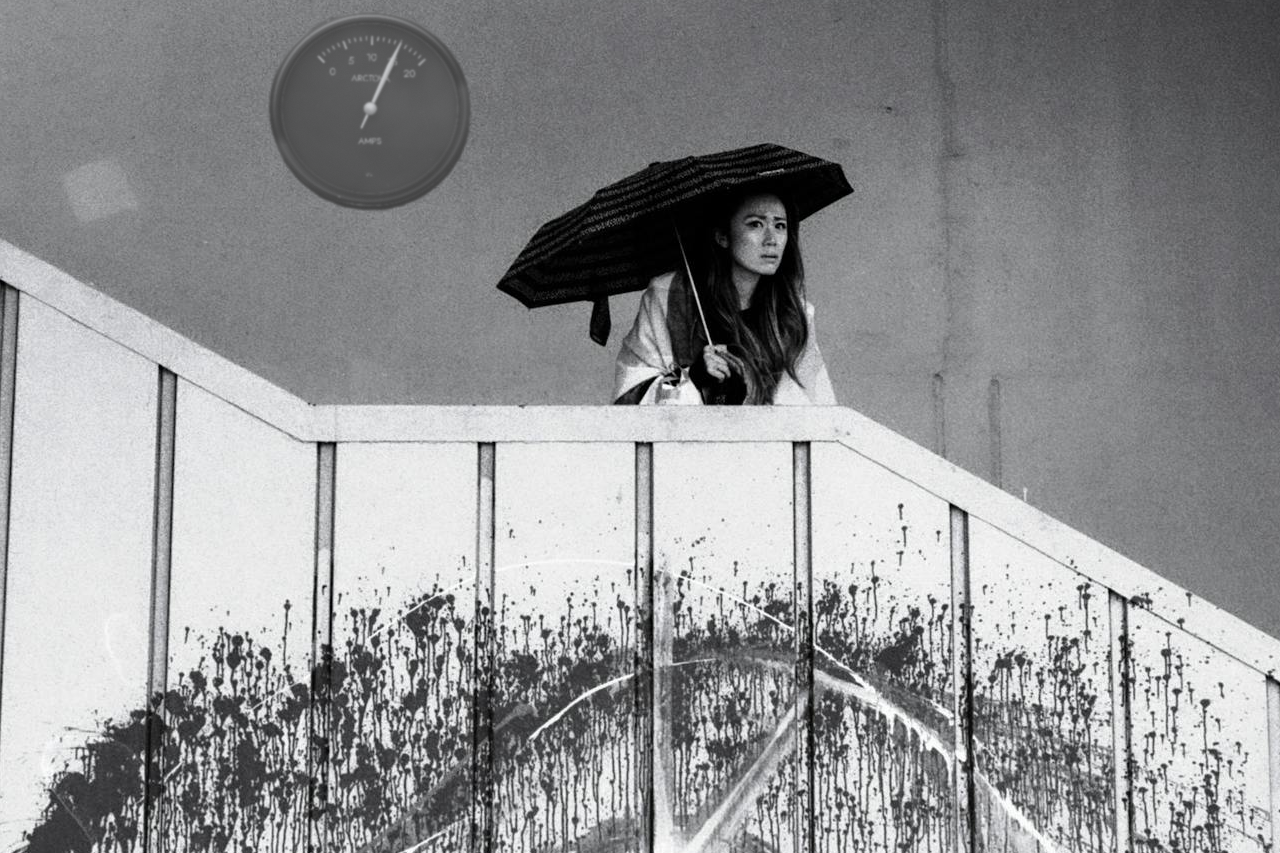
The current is value=15 unit=A
